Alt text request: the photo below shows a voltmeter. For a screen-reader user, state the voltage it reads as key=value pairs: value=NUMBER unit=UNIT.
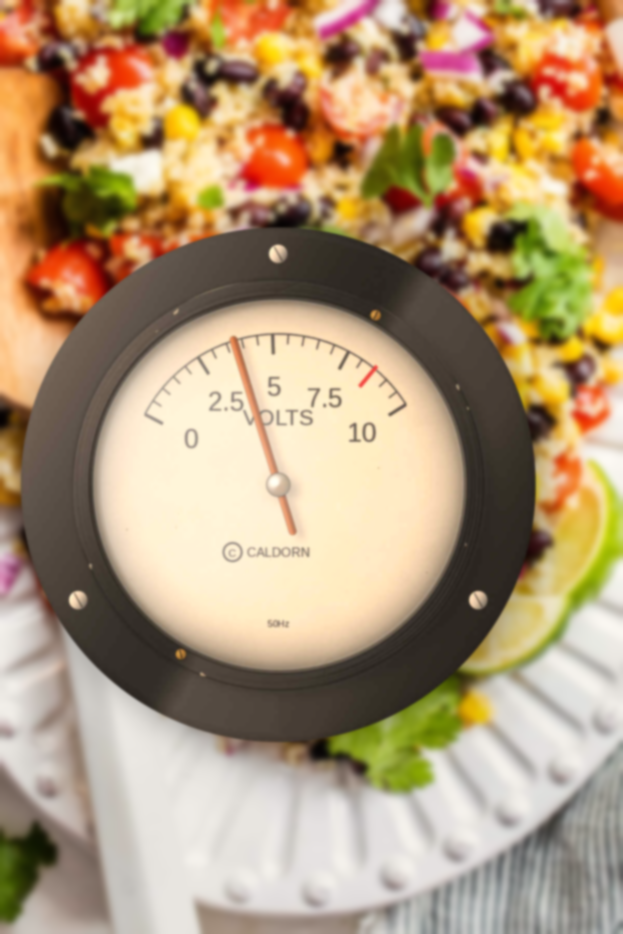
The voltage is value=3.75 unit=V
